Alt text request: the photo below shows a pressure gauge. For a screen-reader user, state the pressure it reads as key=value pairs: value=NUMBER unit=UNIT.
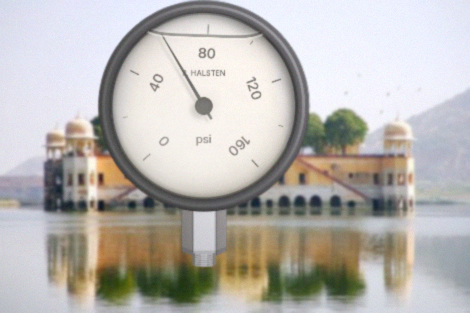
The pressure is value=60 unit=psi
